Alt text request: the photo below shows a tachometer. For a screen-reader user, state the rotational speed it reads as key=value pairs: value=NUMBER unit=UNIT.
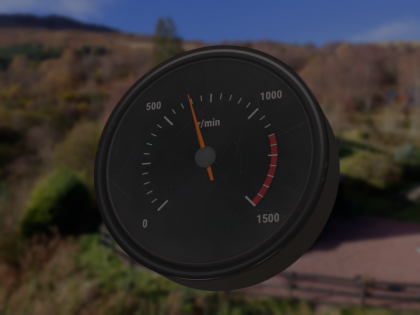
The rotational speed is value=650 unit=rpm
